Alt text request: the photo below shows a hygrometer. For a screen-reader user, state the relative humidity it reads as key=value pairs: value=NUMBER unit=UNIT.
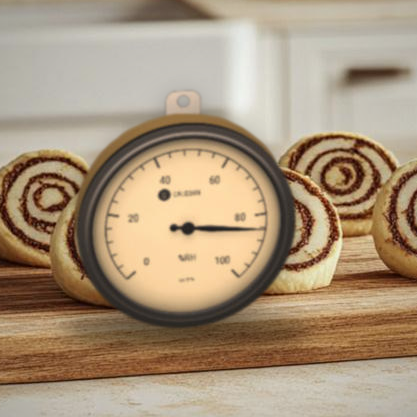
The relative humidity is value=84 unit=%
